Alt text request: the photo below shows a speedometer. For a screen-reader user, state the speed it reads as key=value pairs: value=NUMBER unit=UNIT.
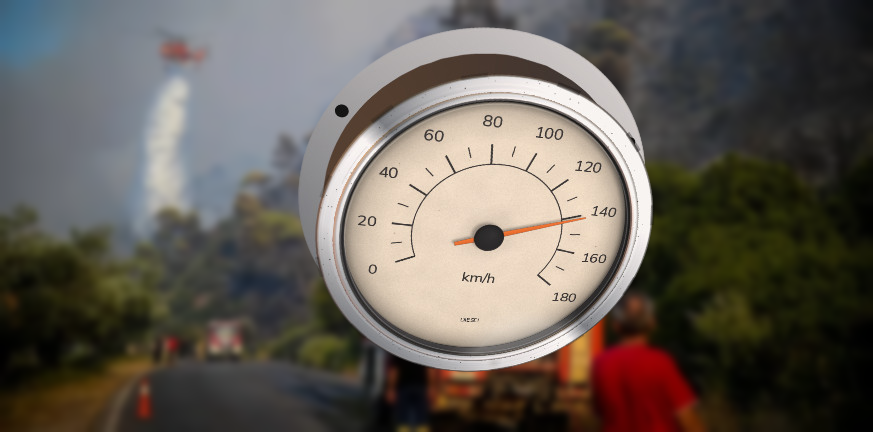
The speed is value=140 unit=km/h
